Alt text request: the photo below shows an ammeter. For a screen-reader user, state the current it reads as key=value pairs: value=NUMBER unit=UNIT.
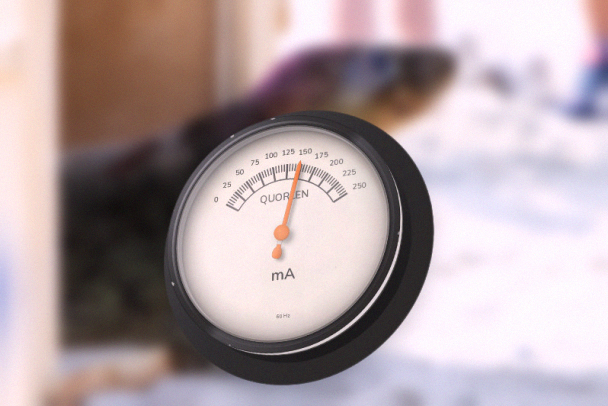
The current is value=150 unit=mA
